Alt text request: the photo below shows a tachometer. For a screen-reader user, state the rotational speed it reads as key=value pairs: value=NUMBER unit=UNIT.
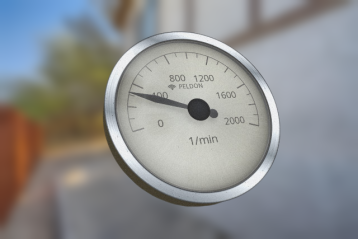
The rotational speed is value=300 unit=rpm
